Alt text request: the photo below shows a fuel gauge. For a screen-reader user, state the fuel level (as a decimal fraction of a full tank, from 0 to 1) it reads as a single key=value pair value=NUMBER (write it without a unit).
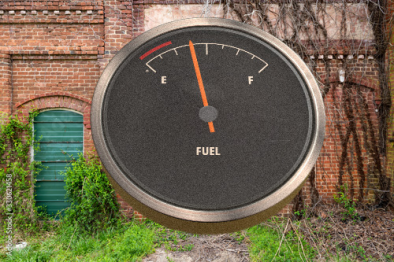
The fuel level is value=0.375
